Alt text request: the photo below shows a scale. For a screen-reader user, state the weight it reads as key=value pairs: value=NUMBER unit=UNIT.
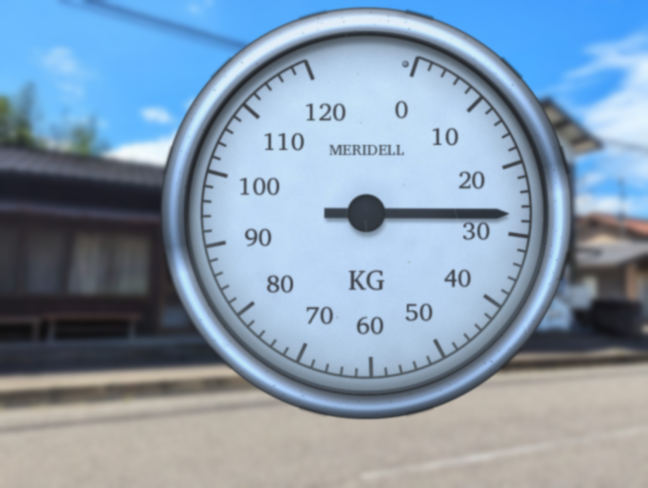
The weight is value=27 unit=kg
